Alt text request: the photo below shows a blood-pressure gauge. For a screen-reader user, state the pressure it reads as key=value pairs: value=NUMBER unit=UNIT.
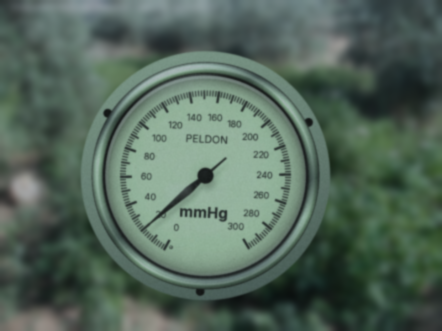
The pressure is value=20 unit=mmHg
